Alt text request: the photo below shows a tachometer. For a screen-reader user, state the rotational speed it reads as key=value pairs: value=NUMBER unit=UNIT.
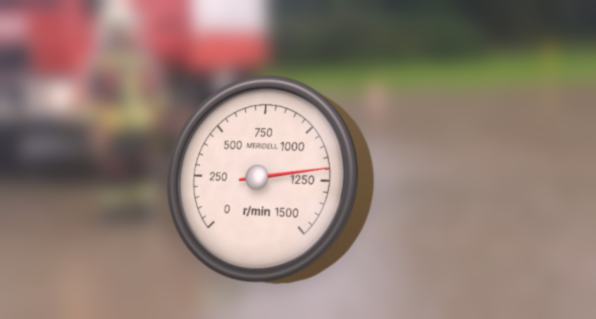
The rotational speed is value=1200 unit=rpm
